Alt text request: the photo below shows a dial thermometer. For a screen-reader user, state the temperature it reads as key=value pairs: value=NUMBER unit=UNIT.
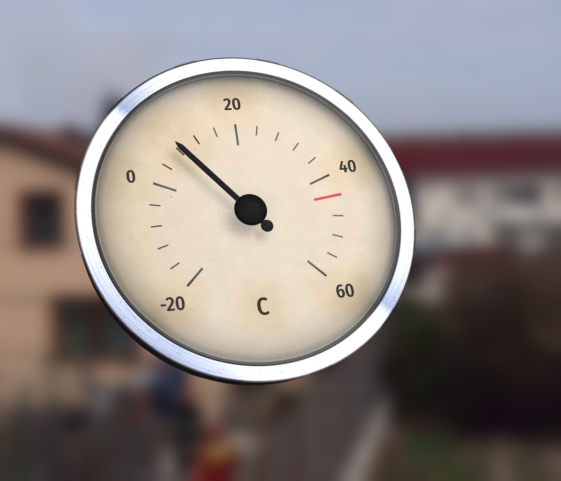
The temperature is value=8 unit=°C
